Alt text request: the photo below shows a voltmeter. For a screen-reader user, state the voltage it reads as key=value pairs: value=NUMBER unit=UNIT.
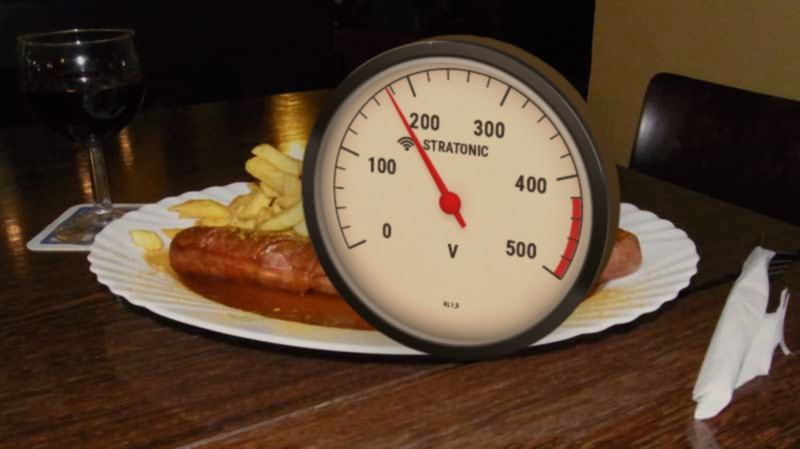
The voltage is value=180 unit=V
